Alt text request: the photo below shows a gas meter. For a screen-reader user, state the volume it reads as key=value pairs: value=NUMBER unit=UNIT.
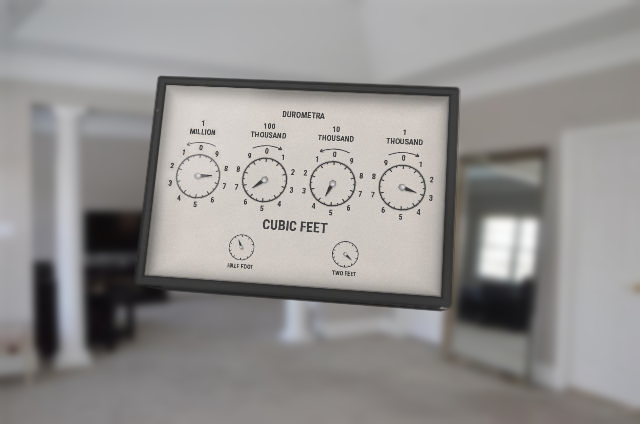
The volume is value=764300 unit=ft³
